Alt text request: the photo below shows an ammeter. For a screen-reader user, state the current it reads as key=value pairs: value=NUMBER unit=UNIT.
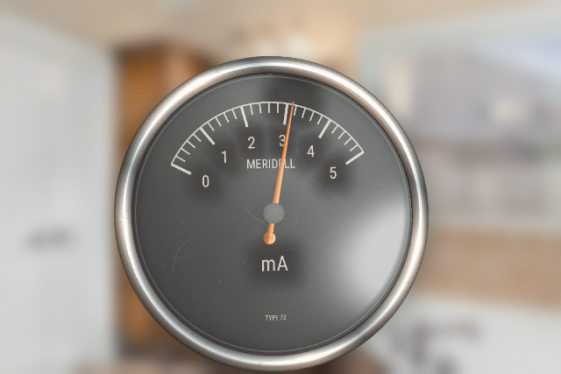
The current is value=3.1 unit=mA
